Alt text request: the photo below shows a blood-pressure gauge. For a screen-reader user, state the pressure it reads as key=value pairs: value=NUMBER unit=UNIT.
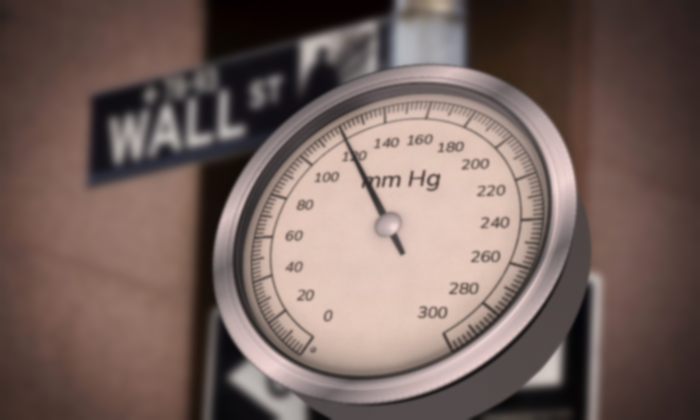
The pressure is value=120 unit=mmHg
